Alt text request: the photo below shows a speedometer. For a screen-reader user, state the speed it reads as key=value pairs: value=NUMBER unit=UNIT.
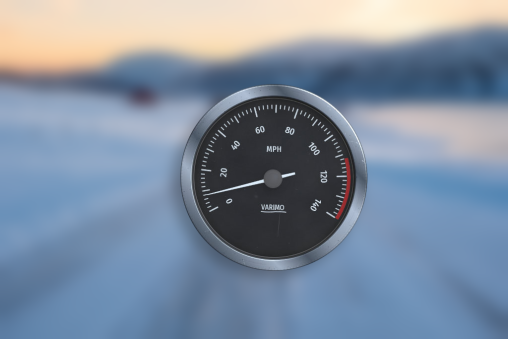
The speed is value=8 unit=mph
